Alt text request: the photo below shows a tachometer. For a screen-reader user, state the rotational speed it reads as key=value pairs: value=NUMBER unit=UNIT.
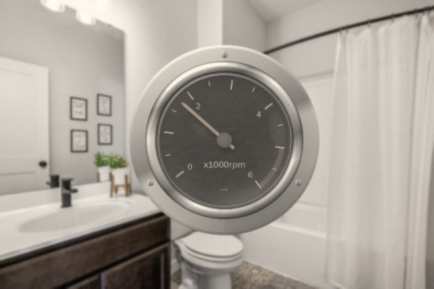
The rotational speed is value=1750 unit=rpm
